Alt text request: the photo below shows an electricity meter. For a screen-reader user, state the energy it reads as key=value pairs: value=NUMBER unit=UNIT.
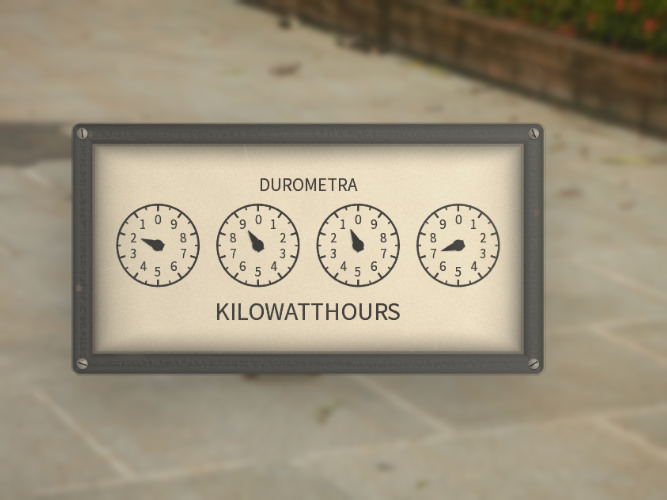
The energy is value=1907 unit=kWh
